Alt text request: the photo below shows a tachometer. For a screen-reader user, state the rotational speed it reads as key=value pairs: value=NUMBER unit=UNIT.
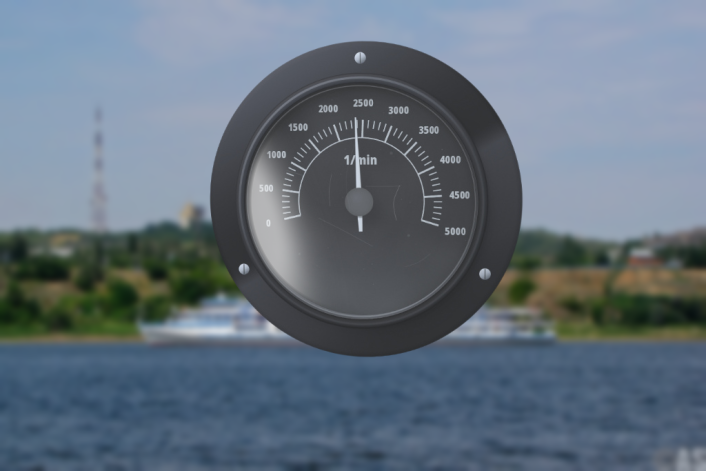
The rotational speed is value=2400 unit=rpm
